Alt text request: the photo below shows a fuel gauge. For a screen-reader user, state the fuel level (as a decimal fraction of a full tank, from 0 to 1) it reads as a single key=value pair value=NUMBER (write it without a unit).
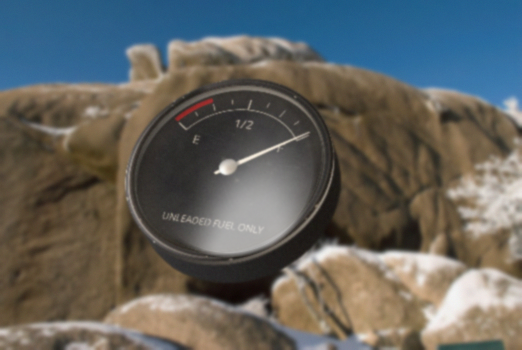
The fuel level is value=1
